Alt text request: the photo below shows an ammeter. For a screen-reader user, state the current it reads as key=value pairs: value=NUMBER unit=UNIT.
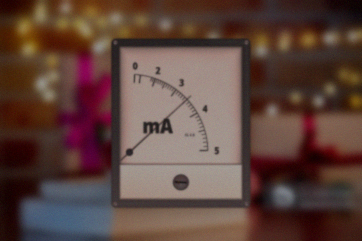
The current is value=3.5 unit=mA
